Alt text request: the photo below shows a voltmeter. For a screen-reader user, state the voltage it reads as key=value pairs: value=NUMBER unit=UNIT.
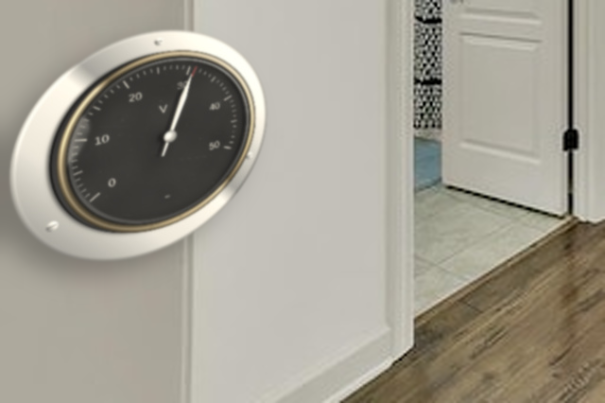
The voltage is value=30 unit=V
